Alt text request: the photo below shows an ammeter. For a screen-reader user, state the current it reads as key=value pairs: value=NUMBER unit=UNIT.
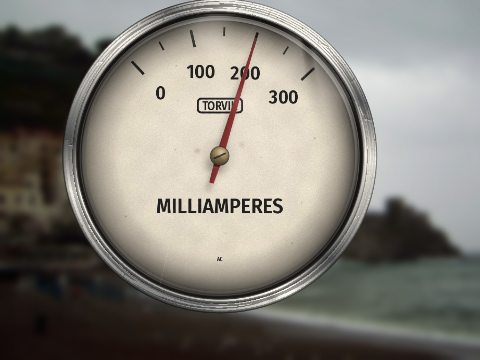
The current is value=200 unit=mA
